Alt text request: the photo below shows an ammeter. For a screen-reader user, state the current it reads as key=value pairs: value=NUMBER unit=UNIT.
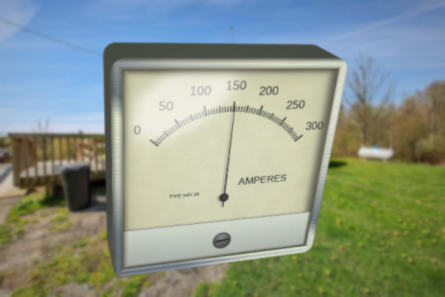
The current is value=150 unit=A
